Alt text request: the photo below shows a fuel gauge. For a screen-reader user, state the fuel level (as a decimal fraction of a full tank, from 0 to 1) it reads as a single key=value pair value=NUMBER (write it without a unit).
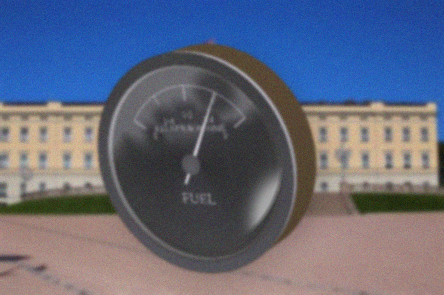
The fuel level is value=0.75
